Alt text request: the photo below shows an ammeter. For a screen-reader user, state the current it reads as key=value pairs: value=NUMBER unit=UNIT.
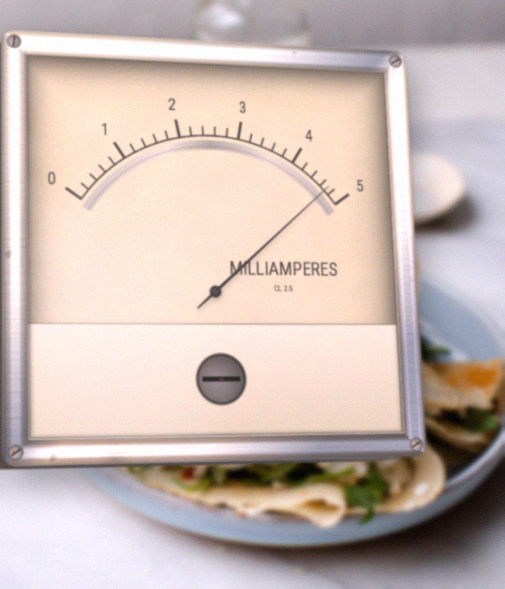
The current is value=4.7 unit=mA
